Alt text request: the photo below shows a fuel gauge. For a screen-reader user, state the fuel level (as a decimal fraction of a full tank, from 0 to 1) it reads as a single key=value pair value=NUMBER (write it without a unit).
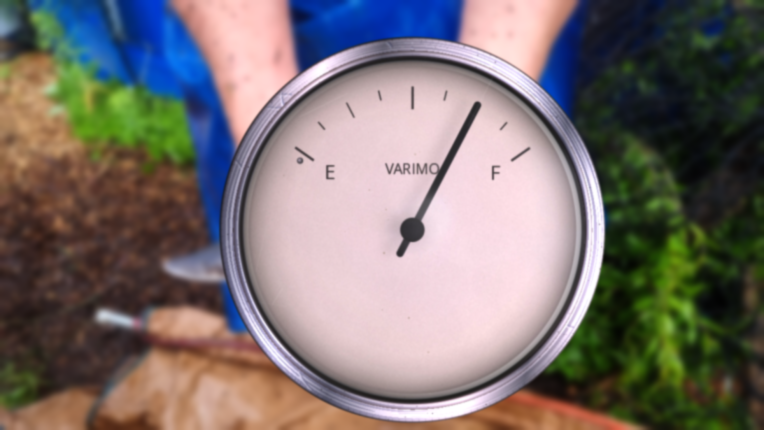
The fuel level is value=0.75
